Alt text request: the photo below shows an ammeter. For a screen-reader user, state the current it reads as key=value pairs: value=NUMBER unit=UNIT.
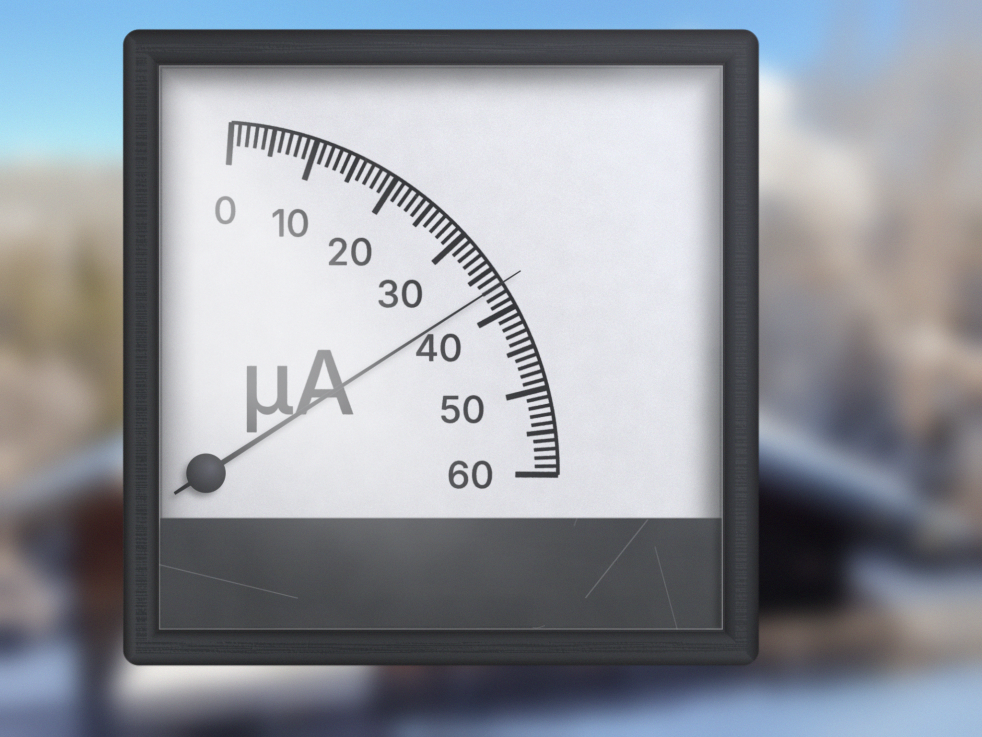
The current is value=37 unit=µA
